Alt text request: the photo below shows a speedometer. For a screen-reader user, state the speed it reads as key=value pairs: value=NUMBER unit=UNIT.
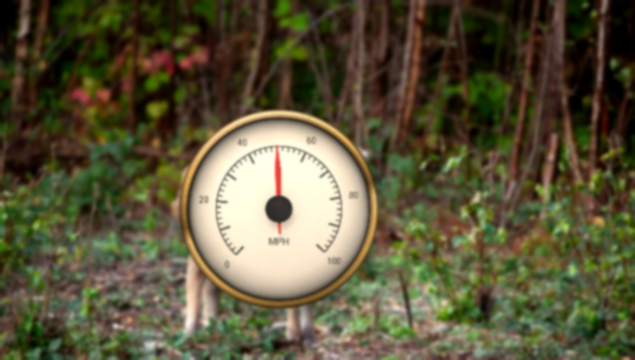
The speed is value=50 unit=mph
